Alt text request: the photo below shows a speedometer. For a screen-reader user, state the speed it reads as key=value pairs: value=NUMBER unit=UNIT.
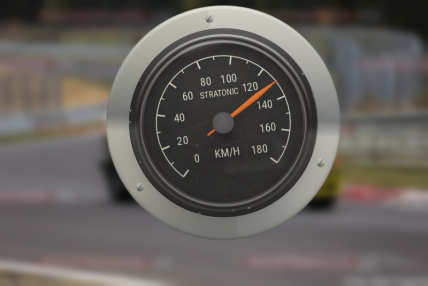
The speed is value=130 unit=km/h
